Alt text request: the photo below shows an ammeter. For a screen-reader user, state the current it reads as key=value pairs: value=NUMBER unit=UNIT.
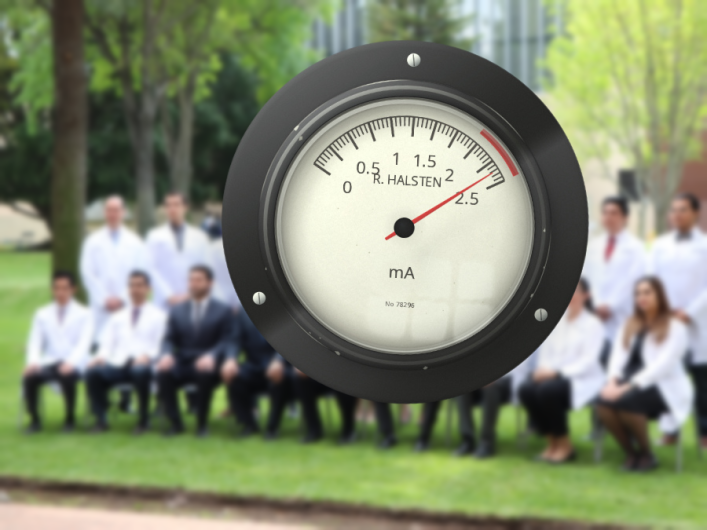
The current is value=2.35 unit=mA
